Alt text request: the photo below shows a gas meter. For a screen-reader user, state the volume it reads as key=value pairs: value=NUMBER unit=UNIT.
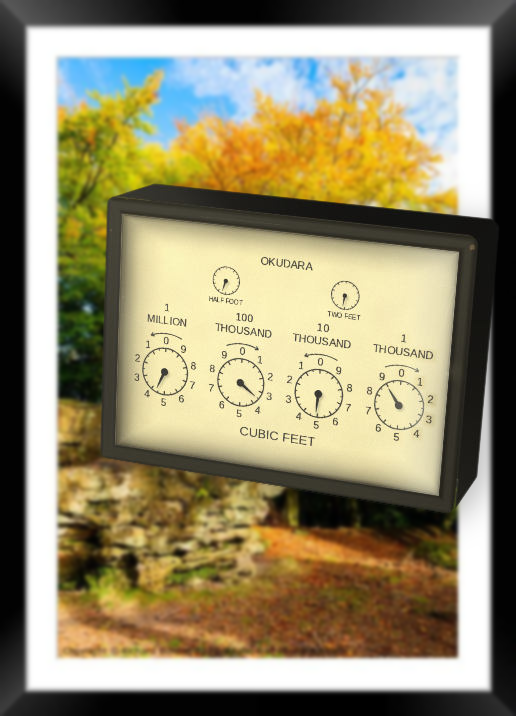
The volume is value=434900 unit=ft³
